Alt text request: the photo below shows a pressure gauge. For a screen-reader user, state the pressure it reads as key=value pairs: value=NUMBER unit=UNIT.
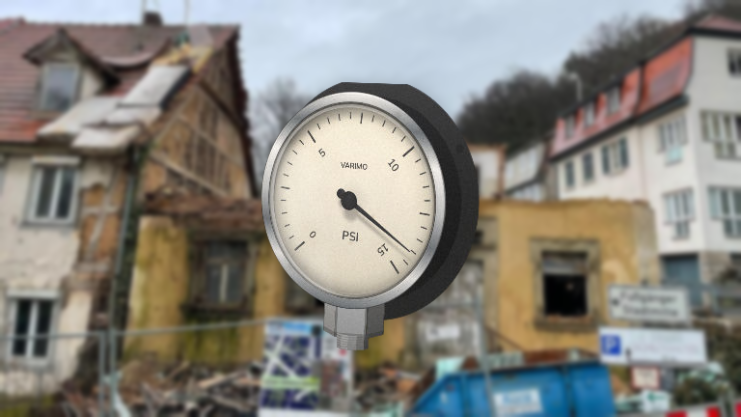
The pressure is value=14 unit=psi
